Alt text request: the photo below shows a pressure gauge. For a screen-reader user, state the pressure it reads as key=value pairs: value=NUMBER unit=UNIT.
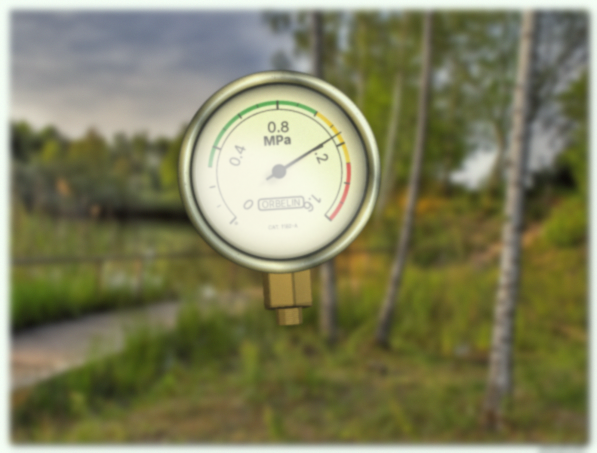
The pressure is value=1.15 unit=MPa
